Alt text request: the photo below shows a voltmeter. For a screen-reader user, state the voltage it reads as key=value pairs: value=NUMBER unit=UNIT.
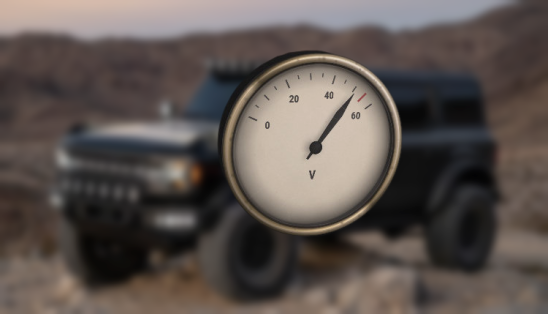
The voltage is value=50 unit=V
